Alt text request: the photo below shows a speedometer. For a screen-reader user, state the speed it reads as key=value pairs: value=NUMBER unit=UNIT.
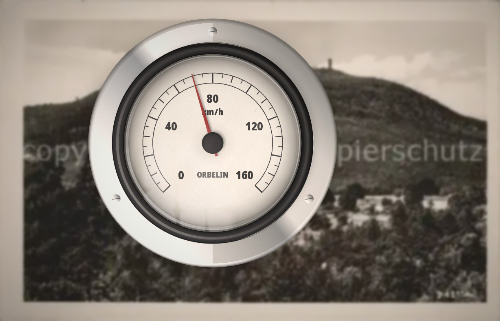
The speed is value=70 unit=km/h
